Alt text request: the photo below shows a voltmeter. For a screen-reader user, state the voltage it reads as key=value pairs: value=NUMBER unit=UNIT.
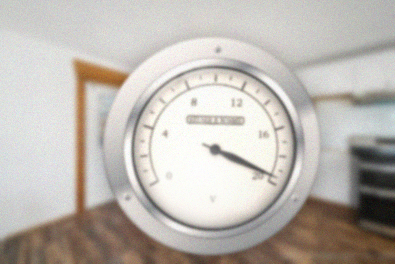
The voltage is value=19.5 unit=V
